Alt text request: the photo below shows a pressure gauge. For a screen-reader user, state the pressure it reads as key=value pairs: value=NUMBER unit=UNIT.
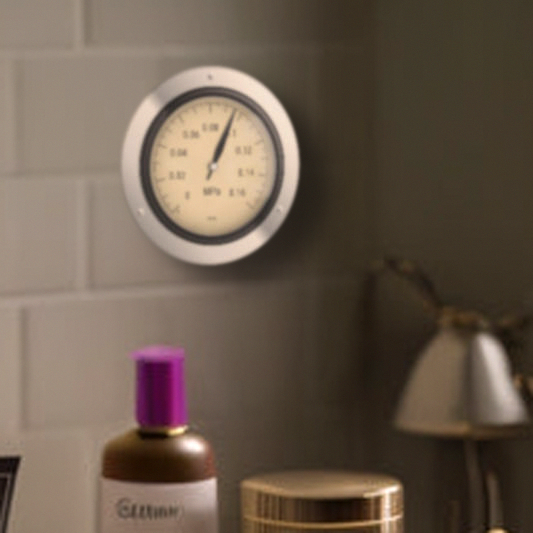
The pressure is value=0.095 unit=MPa
